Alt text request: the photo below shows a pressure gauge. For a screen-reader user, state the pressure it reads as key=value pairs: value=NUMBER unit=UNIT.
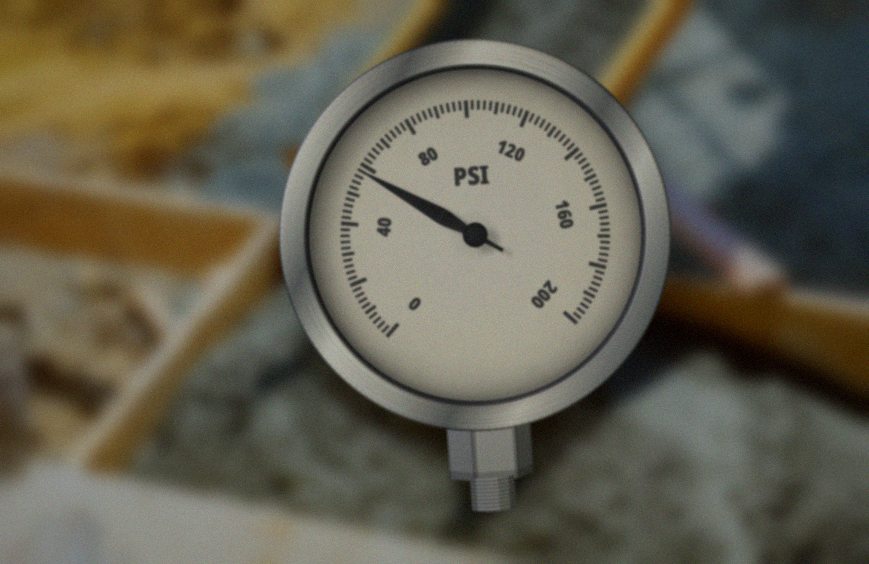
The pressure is value=58 unit=psi
